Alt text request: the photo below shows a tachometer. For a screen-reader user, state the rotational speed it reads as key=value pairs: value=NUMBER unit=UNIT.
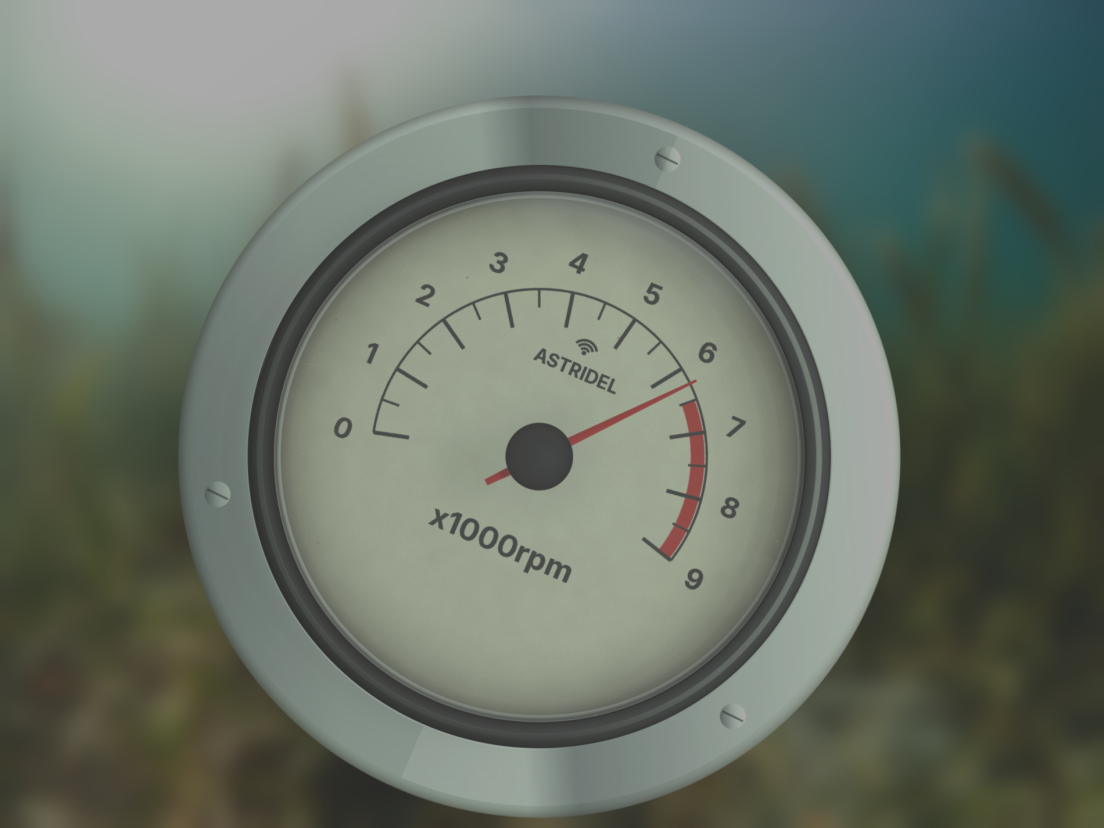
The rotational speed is value=6250 unit=rpm
